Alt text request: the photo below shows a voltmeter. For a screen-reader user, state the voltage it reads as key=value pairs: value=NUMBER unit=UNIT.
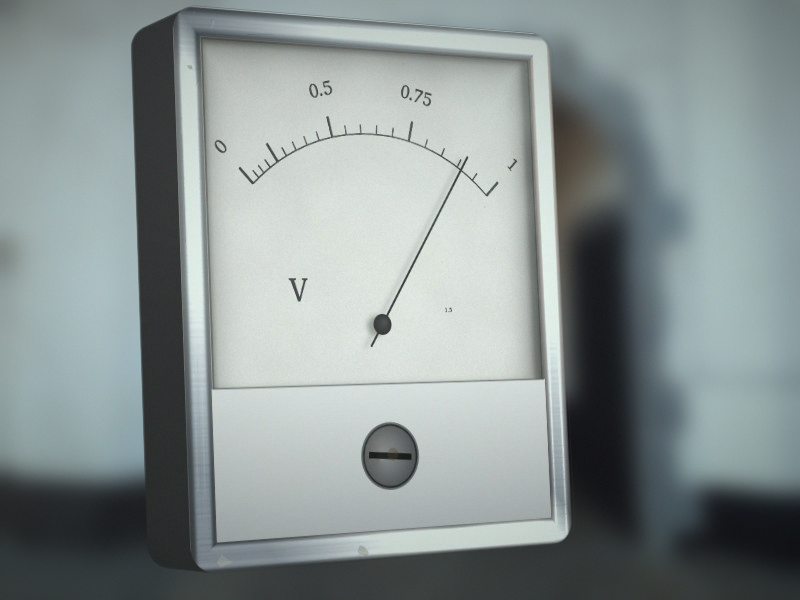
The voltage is value=0.9 unit=V
